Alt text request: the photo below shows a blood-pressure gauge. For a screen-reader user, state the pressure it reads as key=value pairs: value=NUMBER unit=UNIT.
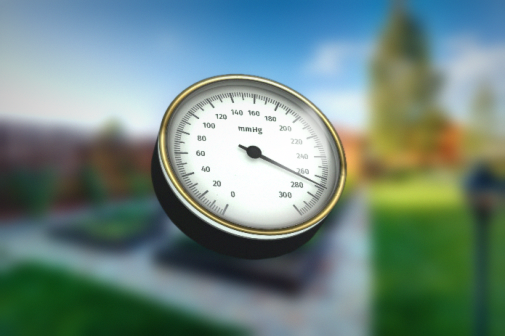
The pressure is value=270 unit=mmHg
